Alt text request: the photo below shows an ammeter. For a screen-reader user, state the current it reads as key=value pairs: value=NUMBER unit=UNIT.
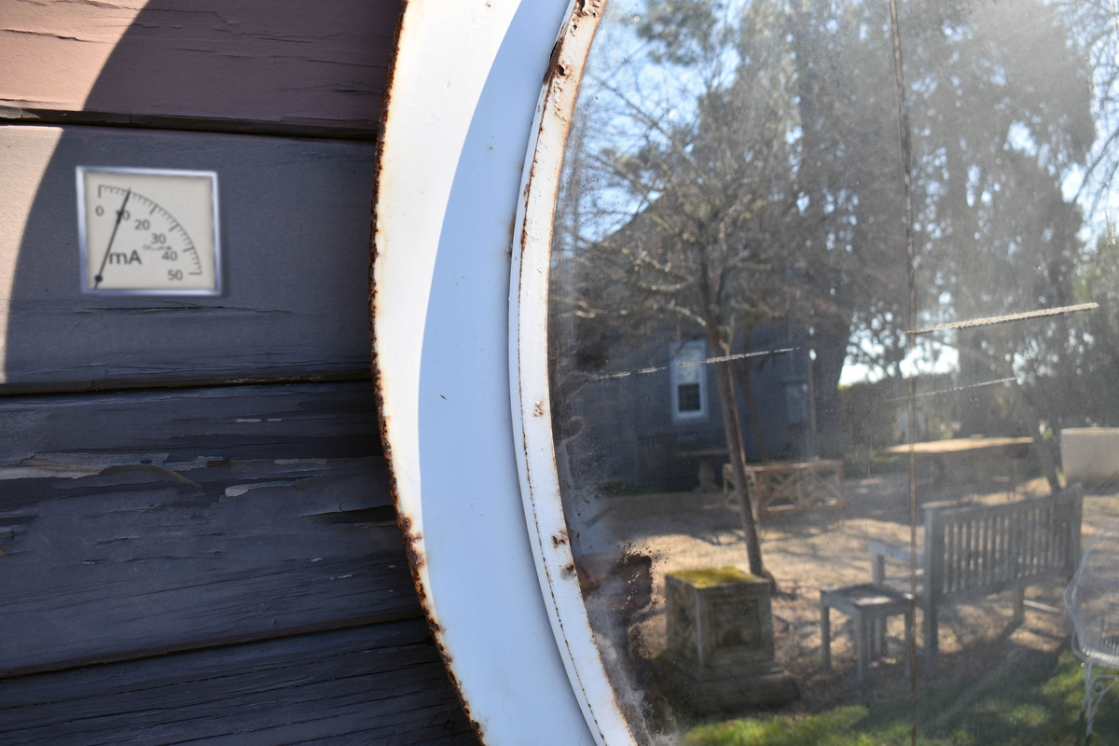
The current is value=10 unit=mA
